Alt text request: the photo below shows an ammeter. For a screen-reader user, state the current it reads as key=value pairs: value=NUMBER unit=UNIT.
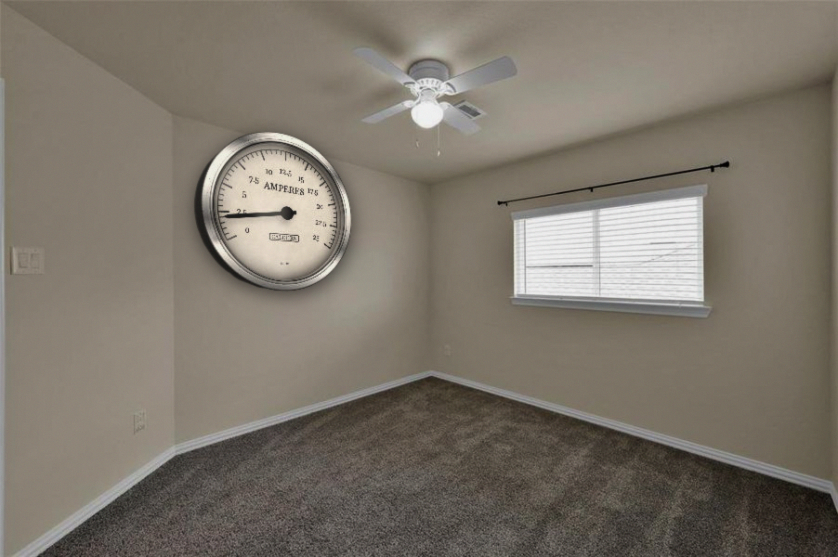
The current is value=2 unit=A
